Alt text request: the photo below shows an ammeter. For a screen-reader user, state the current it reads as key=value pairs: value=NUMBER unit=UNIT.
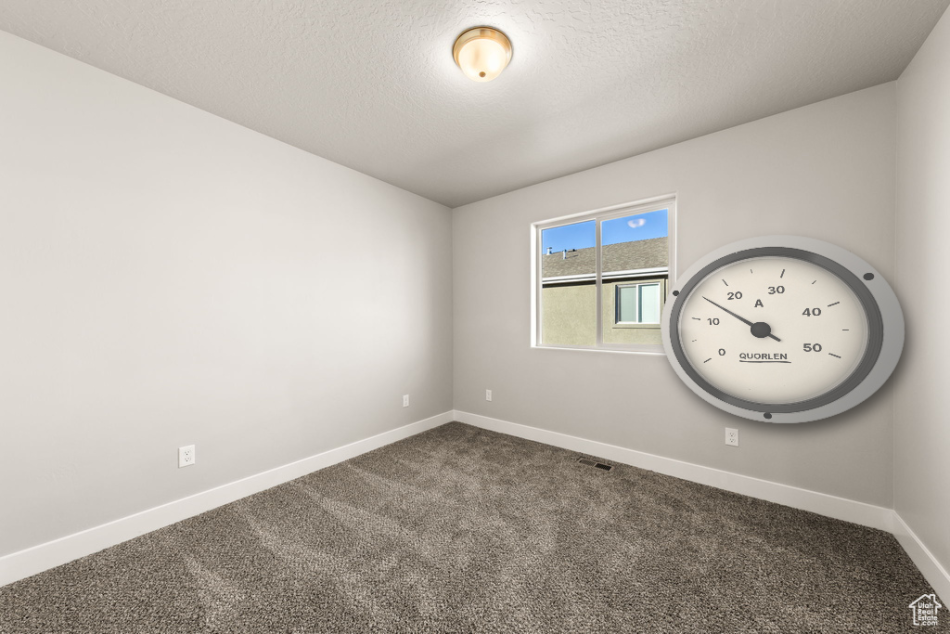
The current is value=15 unit=A
